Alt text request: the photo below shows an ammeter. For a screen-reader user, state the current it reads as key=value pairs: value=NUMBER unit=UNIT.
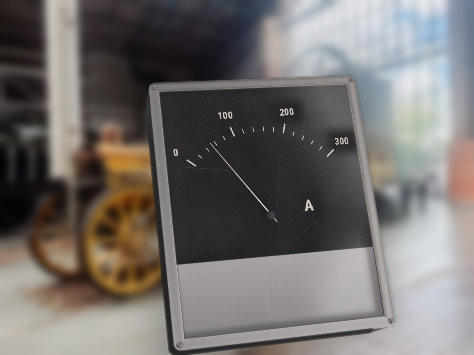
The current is value=50 unit=A
